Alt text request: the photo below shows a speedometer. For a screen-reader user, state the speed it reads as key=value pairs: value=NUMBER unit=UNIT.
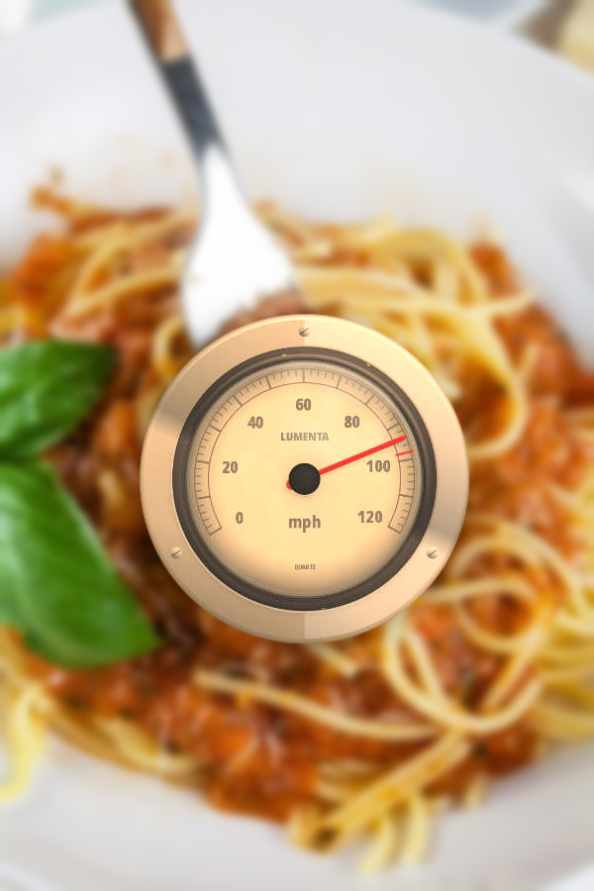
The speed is value=94 unit=mph
